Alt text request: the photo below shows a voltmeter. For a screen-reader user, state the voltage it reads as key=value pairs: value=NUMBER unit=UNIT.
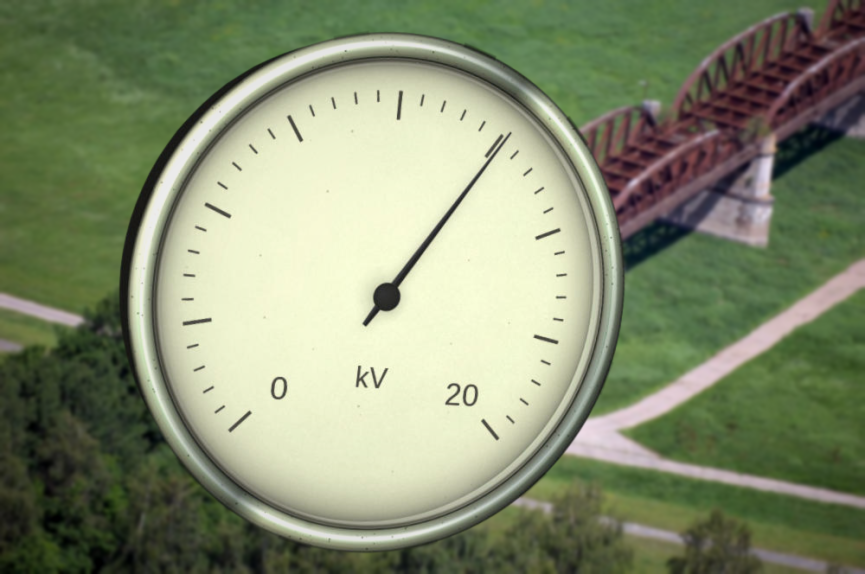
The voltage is value=12.5 unit=kV
